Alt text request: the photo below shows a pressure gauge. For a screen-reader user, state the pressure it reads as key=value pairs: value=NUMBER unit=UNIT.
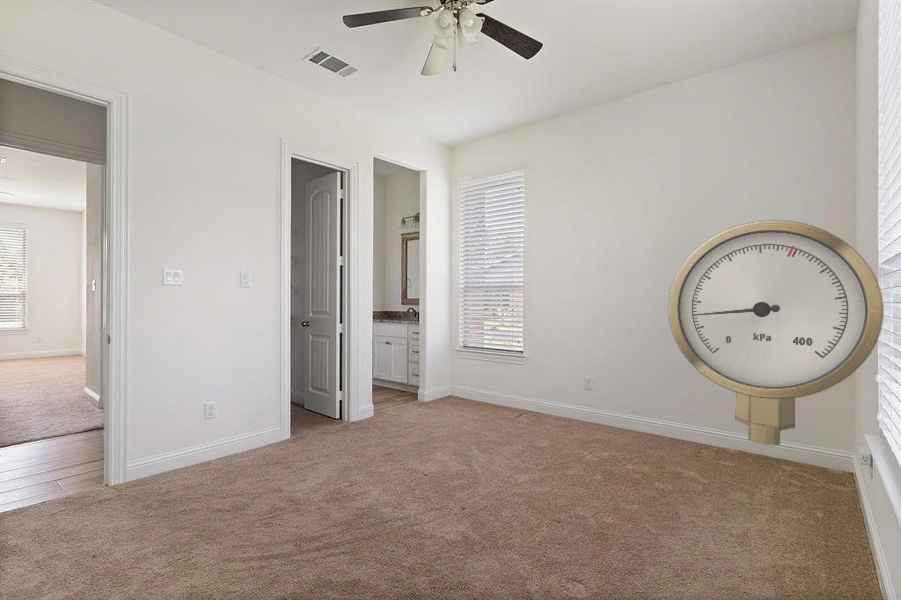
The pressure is value=60 unit=kPa
